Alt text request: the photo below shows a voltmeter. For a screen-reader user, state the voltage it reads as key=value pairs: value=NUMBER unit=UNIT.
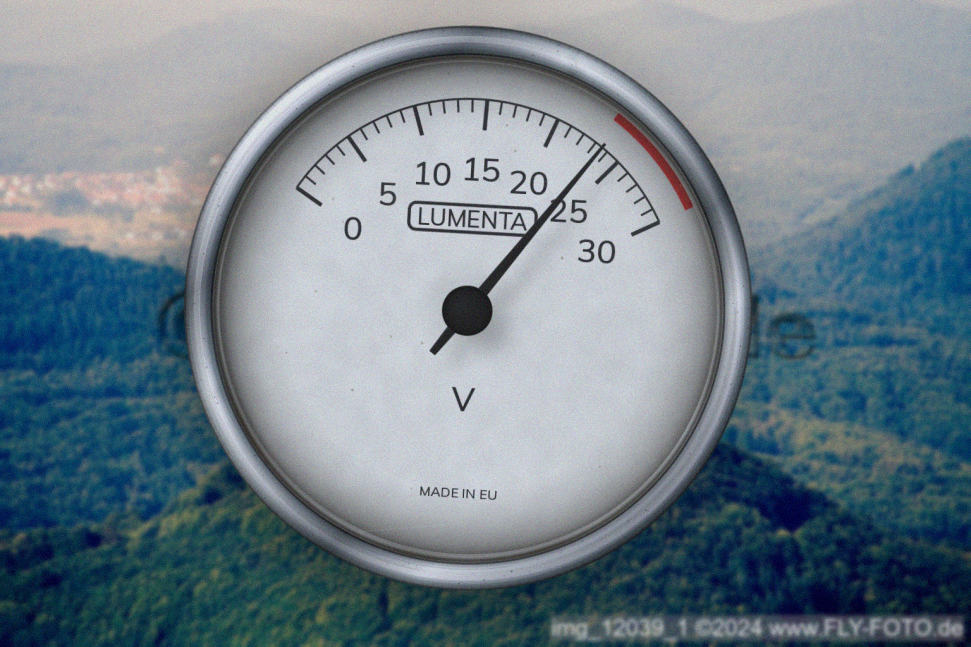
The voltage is value=23.5 unit=V
